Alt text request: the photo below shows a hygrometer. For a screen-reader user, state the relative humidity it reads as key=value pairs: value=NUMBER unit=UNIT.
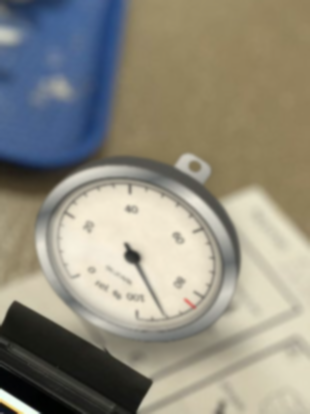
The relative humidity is value=92 unit=%
